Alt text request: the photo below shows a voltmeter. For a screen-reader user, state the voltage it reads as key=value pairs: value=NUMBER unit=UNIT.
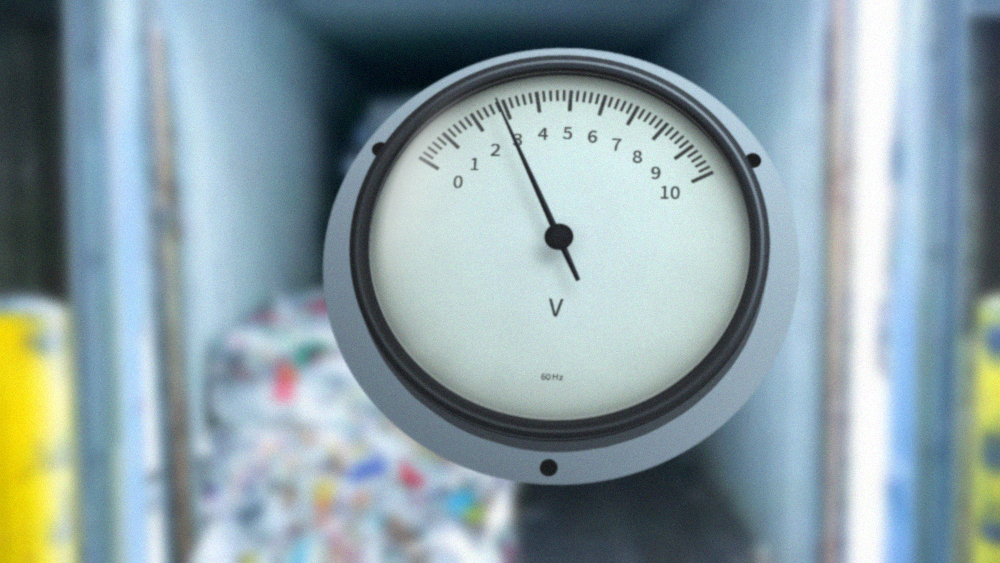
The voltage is value=2.8 unit=V
